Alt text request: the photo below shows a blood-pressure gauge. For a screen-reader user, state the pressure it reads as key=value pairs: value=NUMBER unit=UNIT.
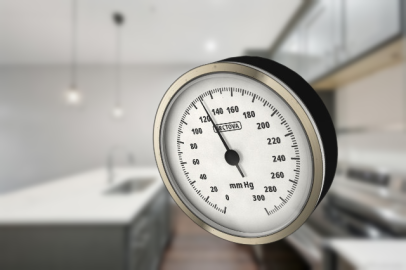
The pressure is value=130 unit=mmHg
